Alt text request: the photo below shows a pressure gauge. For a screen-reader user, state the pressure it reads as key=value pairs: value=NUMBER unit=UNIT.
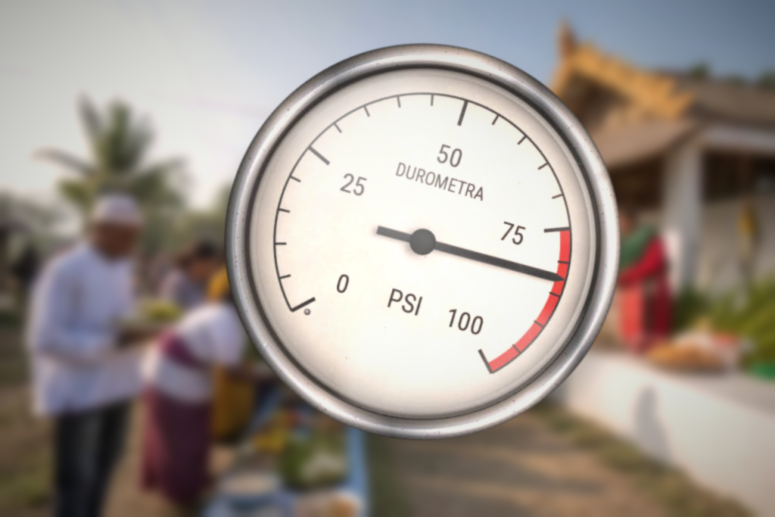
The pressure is value=82.5 unit=psi
